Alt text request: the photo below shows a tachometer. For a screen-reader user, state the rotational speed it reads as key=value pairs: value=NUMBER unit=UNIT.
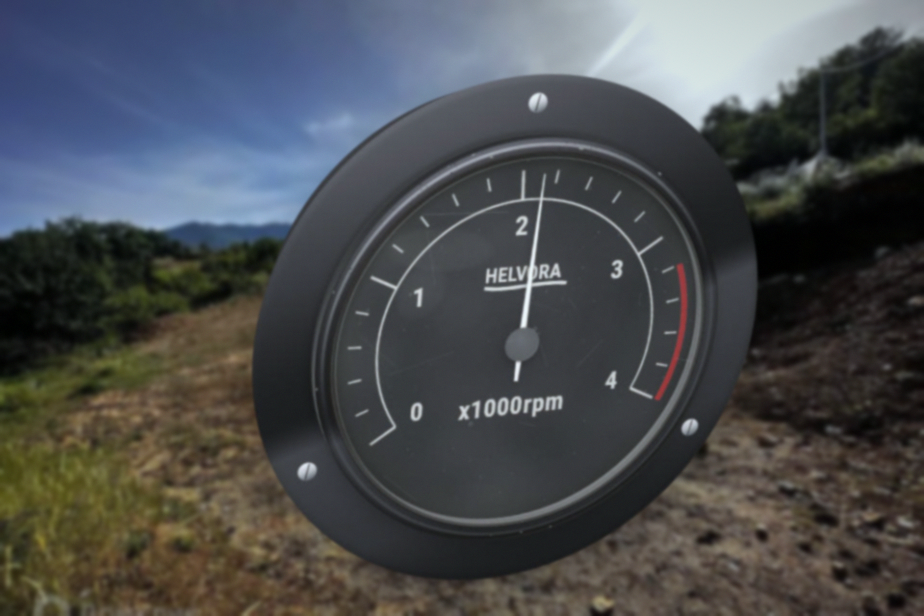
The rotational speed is value=2100 unit=rpm
